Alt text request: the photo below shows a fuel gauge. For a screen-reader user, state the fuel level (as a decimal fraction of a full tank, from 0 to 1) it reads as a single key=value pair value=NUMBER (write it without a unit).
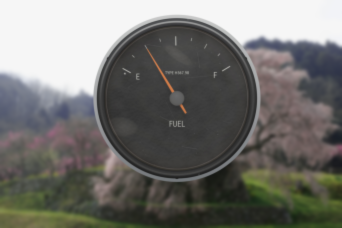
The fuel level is value=0.25
